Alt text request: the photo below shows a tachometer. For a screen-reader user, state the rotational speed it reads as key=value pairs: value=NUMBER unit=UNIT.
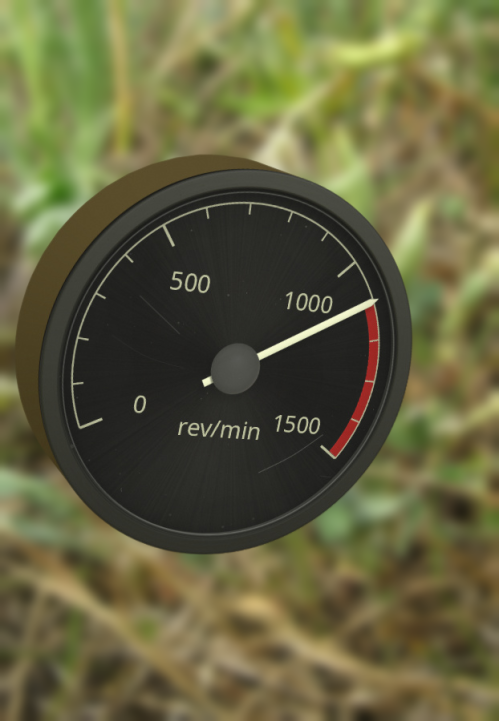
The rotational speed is value=1100 unit=rpm
